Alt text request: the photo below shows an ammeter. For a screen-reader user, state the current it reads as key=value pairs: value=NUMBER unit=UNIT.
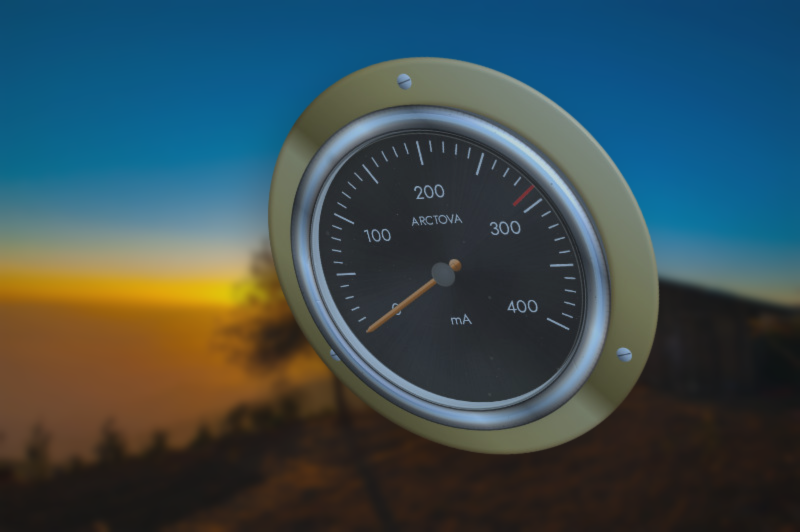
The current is value=0 unit=mA
